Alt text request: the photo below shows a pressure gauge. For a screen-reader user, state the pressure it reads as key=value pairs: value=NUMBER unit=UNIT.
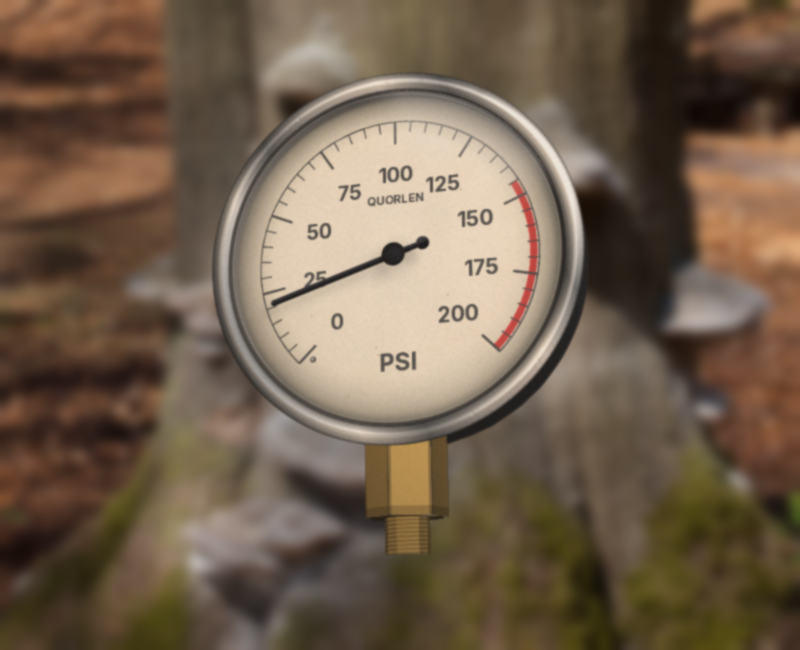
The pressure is value=20 unit=psi
